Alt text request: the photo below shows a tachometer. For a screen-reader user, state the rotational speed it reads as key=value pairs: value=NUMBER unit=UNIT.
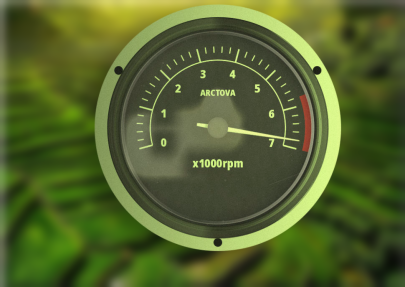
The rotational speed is value=6800 unit=rpm
